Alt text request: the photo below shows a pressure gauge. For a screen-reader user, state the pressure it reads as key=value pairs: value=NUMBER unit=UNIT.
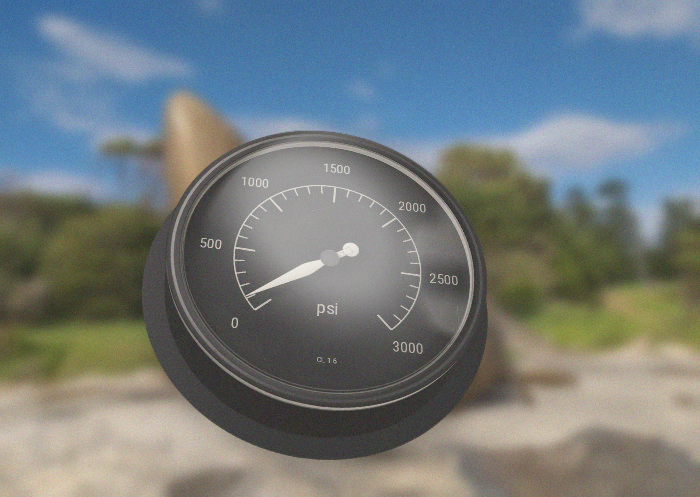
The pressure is value=100 unit=psi
